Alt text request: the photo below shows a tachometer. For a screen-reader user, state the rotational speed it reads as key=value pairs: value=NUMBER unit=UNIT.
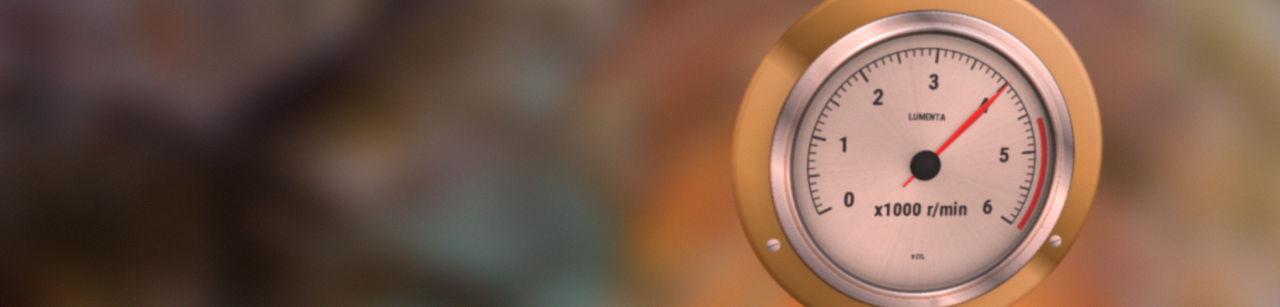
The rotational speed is value=4000 unit=rpm
